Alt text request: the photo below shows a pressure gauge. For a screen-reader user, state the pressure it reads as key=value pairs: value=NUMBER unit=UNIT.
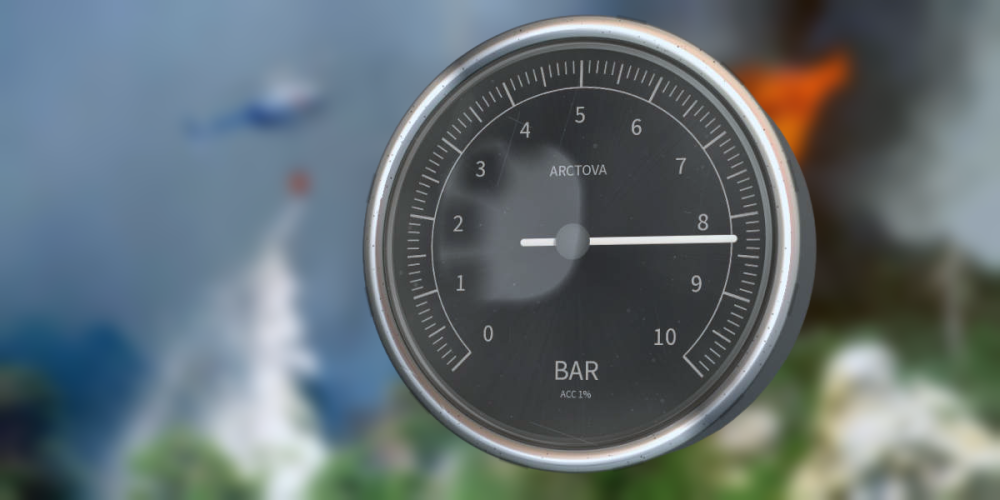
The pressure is value=8.3 unit=bar
